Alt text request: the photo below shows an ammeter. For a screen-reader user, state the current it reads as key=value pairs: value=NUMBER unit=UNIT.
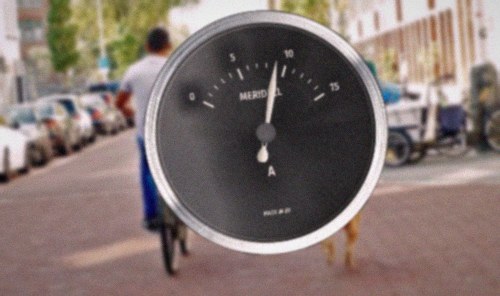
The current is value=9 unit=A
